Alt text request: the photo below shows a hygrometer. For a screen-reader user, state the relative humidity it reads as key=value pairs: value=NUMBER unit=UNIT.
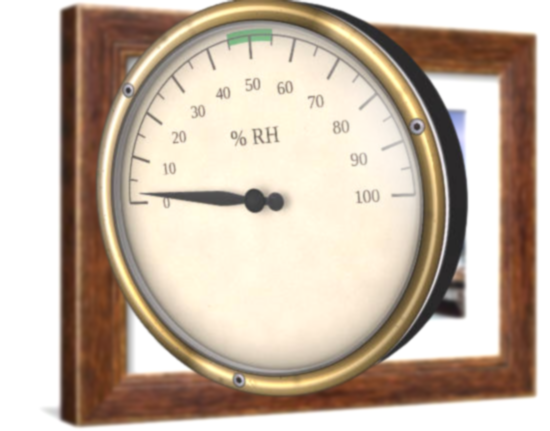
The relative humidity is value=2.5 unit=%
